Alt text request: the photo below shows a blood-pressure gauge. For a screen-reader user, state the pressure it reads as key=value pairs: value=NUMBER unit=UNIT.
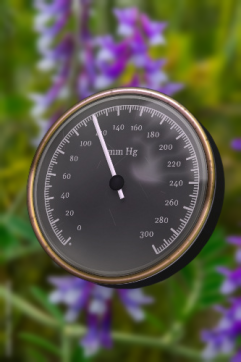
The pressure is value=120 unit=mmHg
